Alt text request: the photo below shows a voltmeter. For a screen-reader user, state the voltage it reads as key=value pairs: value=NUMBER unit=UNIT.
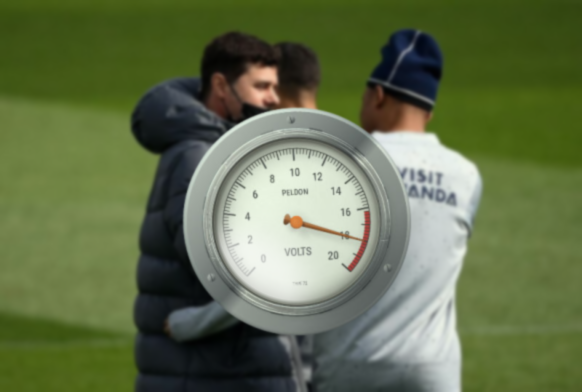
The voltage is value=18 unit=V
